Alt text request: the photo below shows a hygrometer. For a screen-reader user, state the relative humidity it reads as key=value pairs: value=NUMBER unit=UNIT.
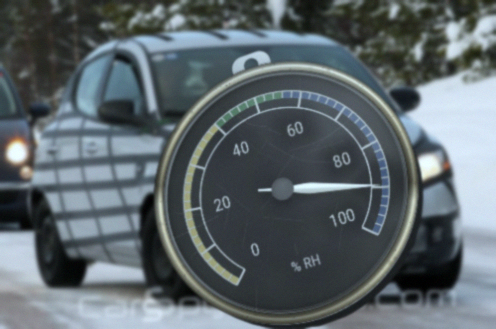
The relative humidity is value=90 unit=%
